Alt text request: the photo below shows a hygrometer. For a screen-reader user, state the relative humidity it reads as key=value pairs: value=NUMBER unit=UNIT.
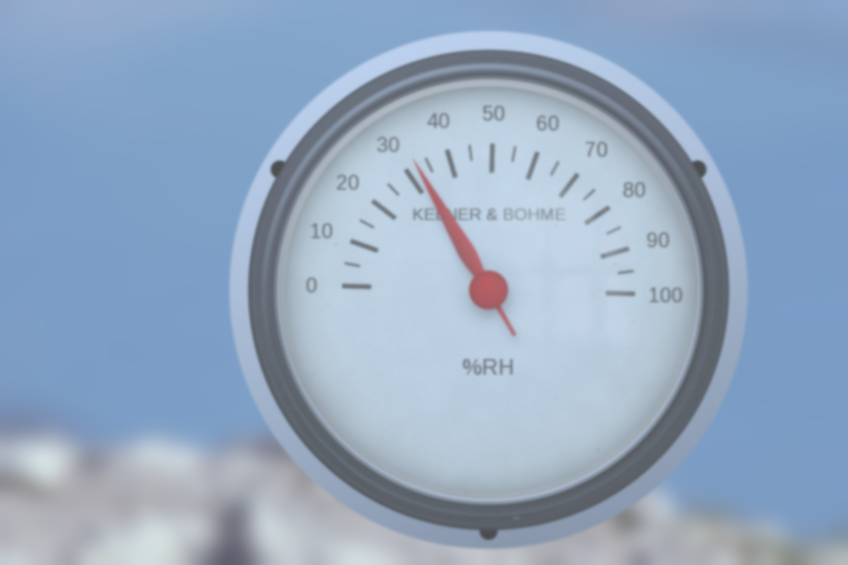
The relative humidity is value=32.5 unit=%
